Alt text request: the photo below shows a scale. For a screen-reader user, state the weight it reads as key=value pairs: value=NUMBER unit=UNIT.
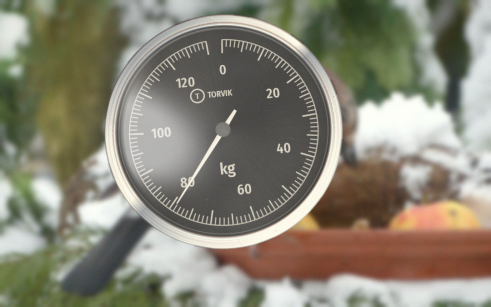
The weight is value=79 unit=kg
